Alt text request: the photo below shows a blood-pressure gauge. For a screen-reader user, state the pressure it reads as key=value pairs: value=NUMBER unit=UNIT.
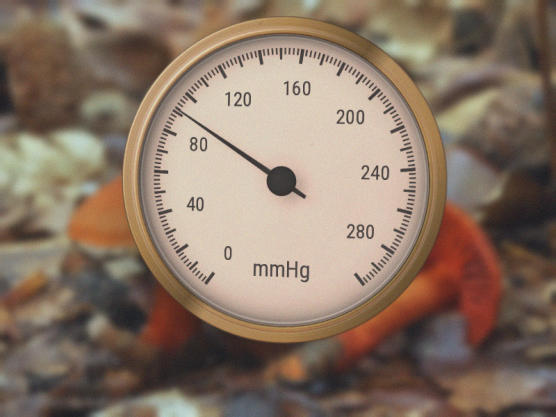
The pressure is value=92 unit=mmHg
